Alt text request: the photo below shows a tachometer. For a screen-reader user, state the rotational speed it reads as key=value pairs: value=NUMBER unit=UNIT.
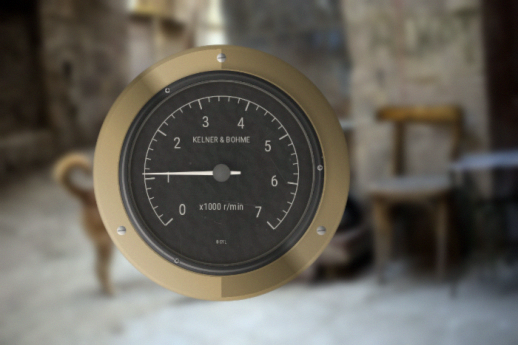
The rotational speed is value=1100 unit=rpm
